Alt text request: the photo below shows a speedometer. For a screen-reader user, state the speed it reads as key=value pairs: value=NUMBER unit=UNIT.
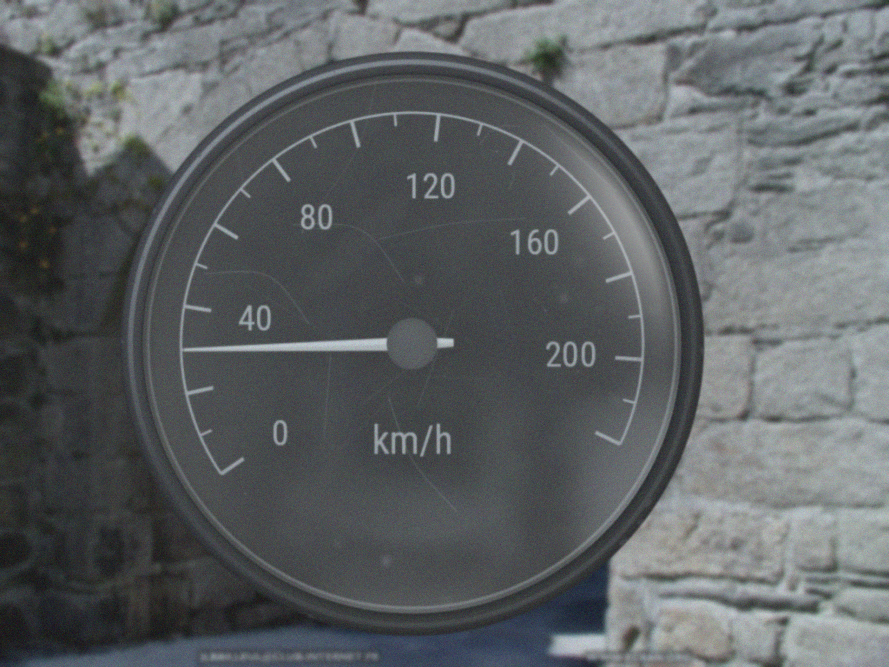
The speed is value=30 unit=km/h
